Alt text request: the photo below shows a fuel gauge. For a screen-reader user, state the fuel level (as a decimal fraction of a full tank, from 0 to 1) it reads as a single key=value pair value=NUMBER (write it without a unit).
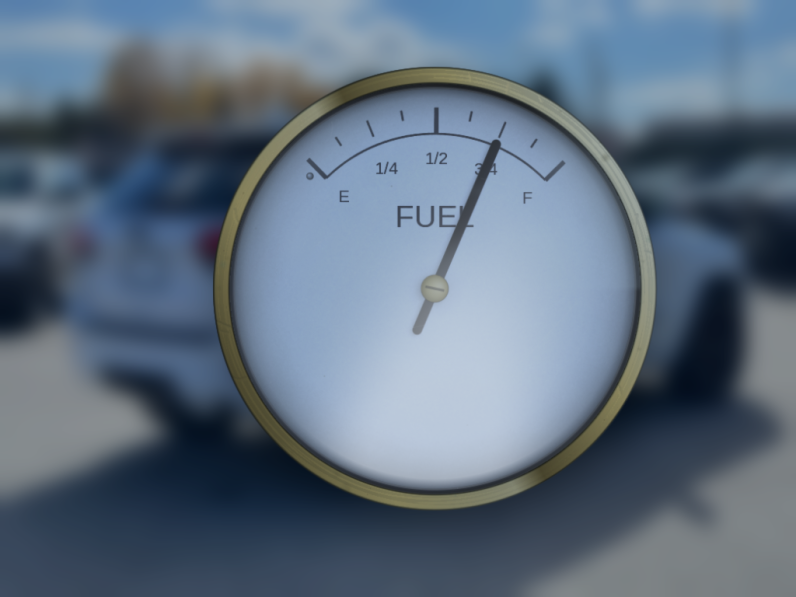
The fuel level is value=0.75
